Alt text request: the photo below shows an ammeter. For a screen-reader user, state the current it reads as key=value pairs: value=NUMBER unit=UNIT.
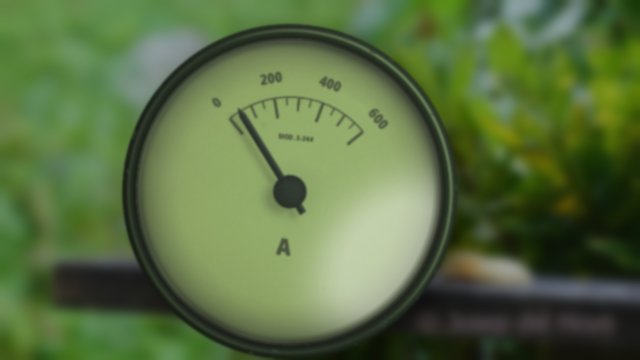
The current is value=50 unit=A
